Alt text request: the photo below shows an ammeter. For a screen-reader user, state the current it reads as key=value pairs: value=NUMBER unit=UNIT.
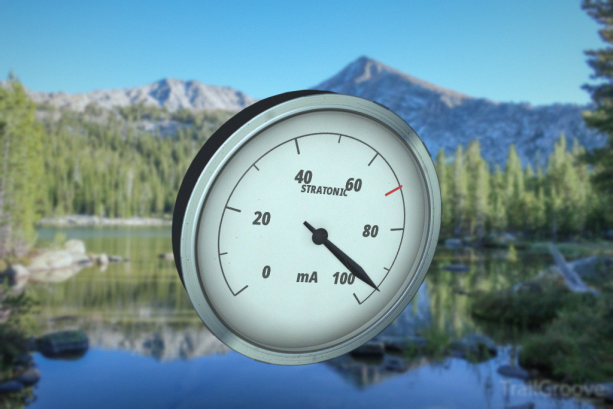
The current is value=95 unit=mA
